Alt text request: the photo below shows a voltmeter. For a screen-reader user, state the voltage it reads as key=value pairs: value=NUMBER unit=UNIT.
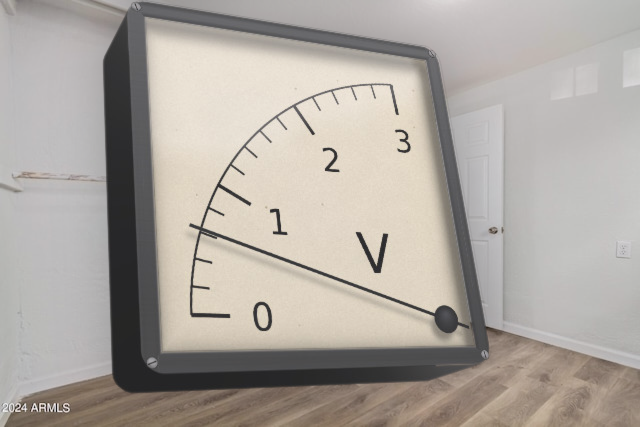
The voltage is value=0.6 unit=V
